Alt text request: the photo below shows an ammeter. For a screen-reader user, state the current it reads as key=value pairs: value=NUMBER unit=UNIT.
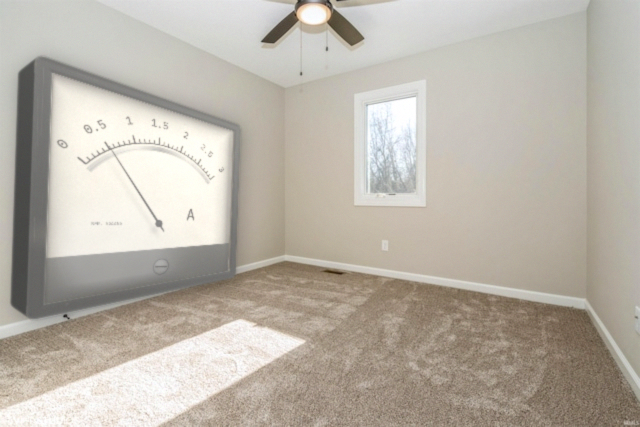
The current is value=0.5 unit=A
